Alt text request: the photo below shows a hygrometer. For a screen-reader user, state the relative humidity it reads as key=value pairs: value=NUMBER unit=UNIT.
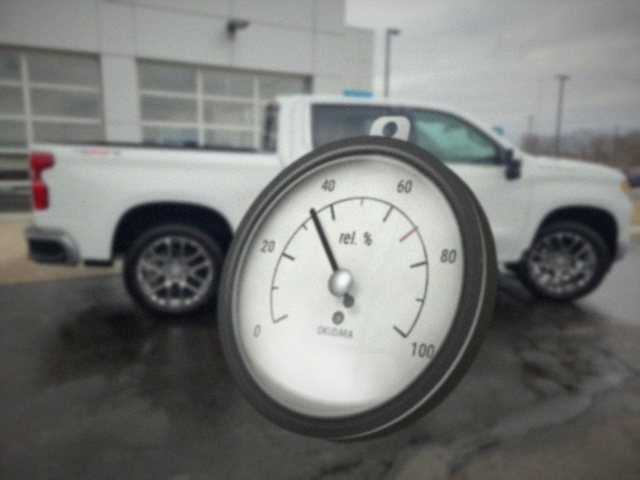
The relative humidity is value=35 unit=%
